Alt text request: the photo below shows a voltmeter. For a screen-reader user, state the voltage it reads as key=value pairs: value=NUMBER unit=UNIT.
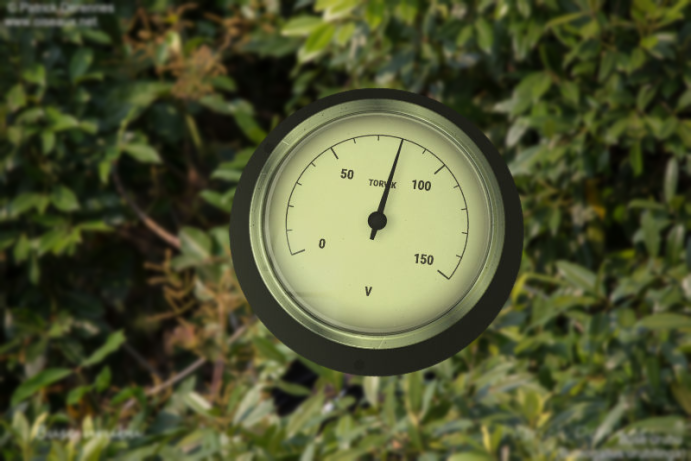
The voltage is value=80 unit=V
